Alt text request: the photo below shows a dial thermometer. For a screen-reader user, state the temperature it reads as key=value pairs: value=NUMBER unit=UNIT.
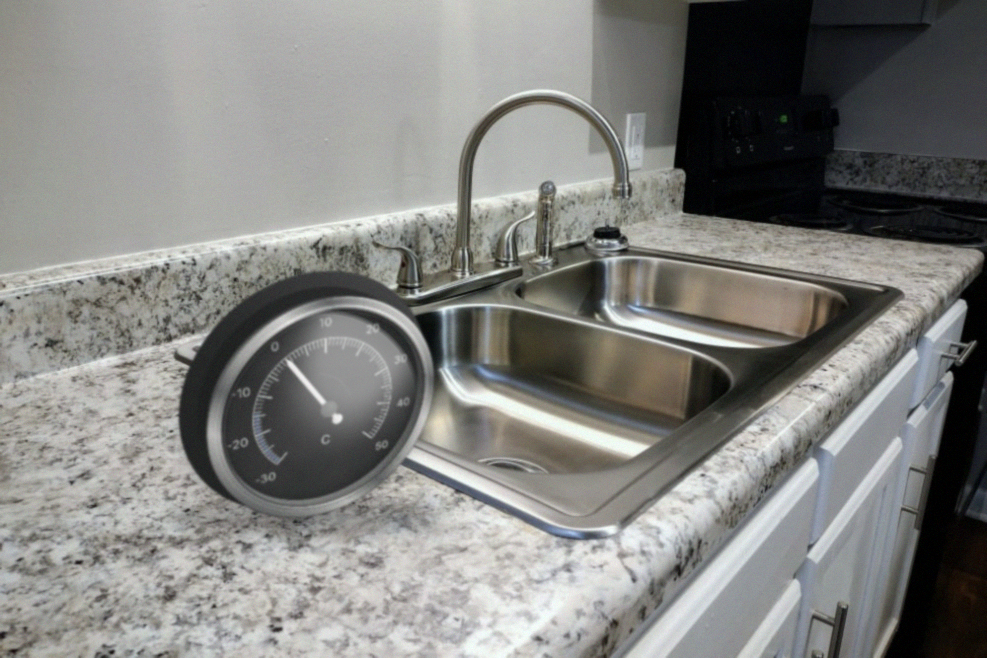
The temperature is value=0 unit=°C
